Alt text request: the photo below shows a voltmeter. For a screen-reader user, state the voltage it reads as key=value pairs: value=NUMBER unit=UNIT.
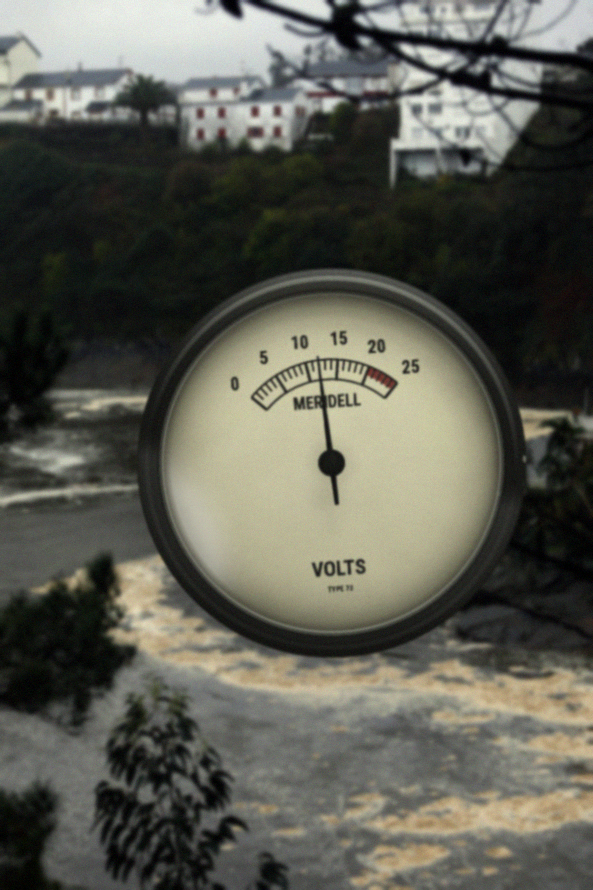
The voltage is value=12 unit=V
